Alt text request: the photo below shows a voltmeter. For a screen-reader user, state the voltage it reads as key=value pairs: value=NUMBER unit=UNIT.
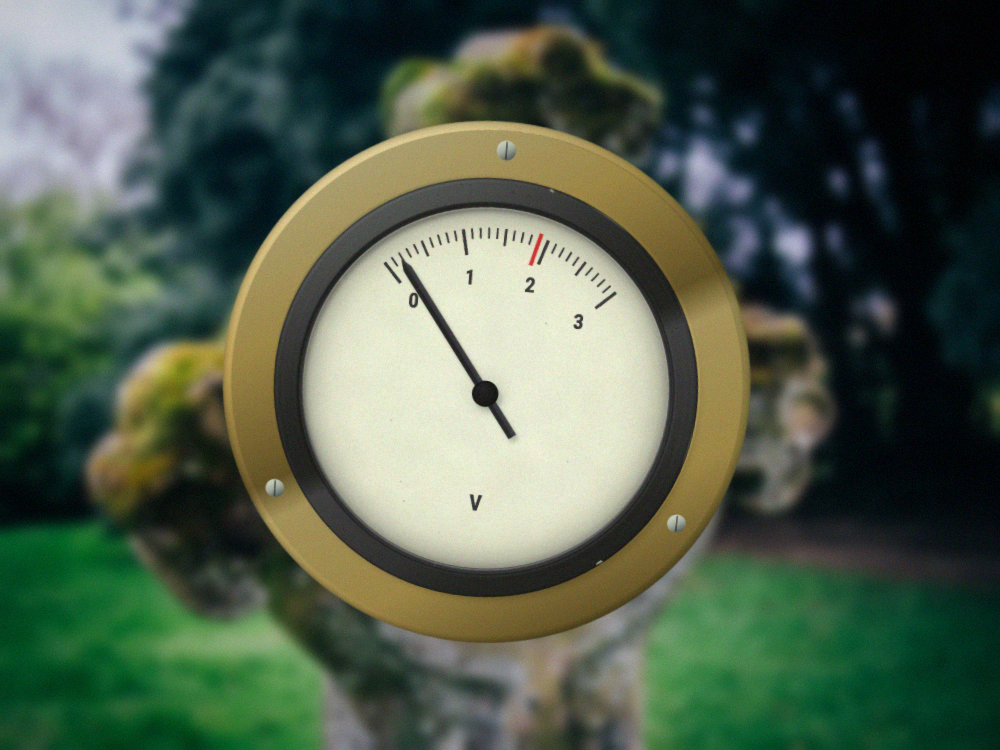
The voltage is value=0.2 unit=V
